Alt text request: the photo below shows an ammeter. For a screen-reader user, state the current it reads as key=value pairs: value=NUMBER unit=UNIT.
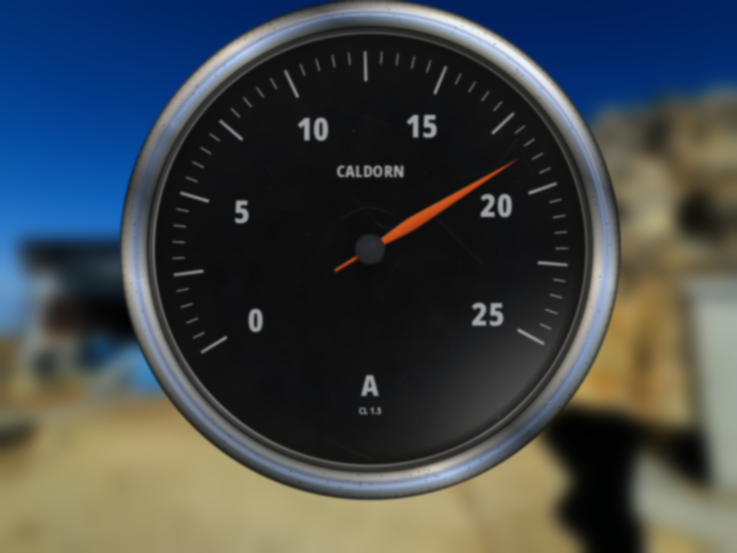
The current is value=18.75 unit=A
